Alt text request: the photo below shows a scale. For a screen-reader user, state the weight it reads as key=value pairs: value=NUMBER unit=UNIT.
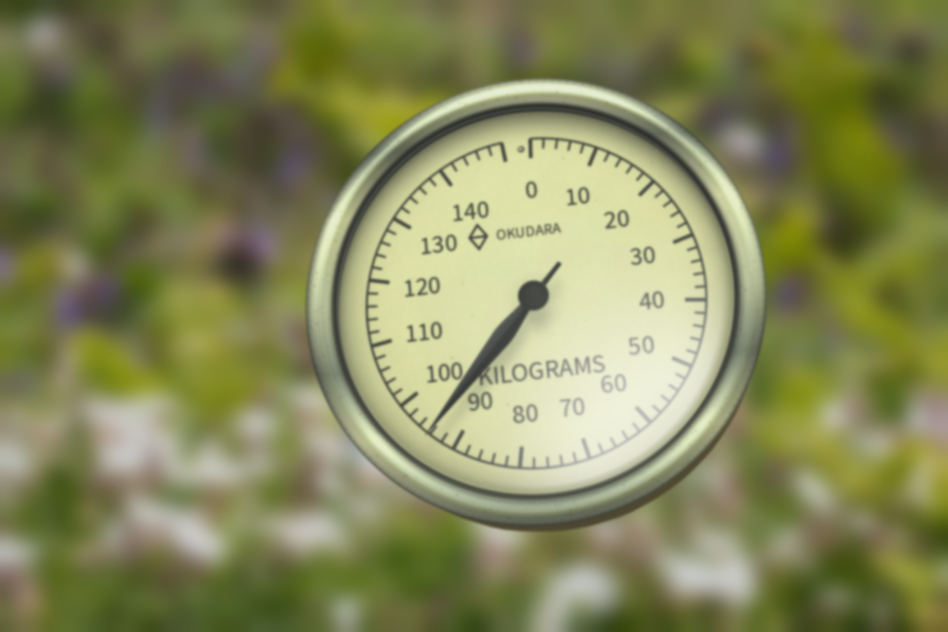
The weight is value=94 unit=kg
